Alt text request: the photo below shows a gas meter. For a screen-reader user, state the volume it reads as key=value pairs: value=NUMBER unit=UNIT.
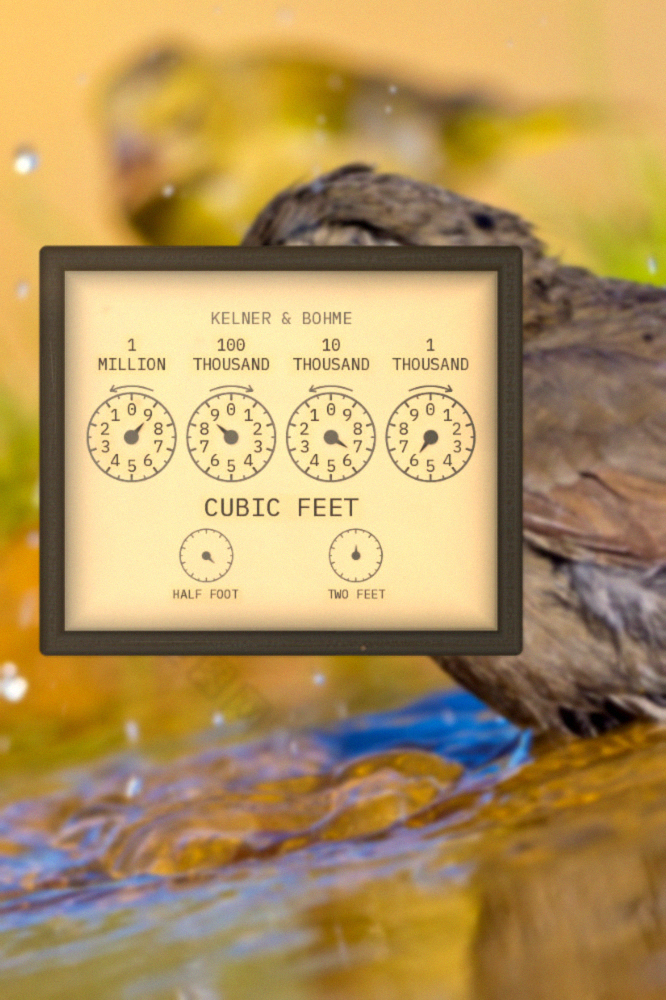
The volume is value=886600 unit=ft³
